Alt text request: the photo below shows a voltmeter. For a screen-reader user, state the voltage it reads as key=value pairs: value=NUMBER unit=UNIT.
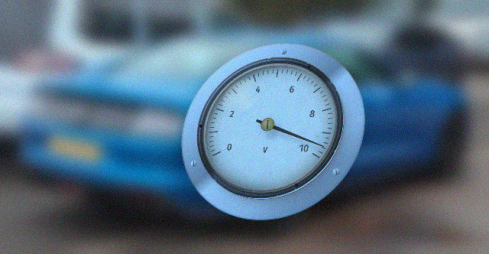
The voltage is value=9.6 unit=V
